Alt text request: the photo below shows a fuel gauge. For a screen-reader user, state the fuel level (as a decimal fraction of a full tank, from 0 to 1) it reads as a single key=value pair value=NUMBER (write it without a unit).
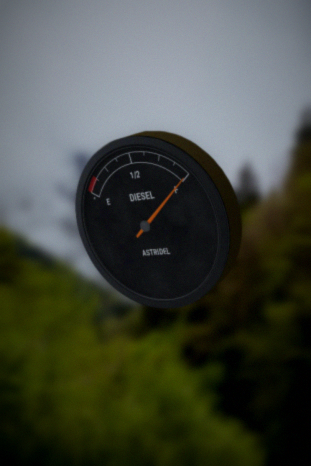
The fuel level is value=1
